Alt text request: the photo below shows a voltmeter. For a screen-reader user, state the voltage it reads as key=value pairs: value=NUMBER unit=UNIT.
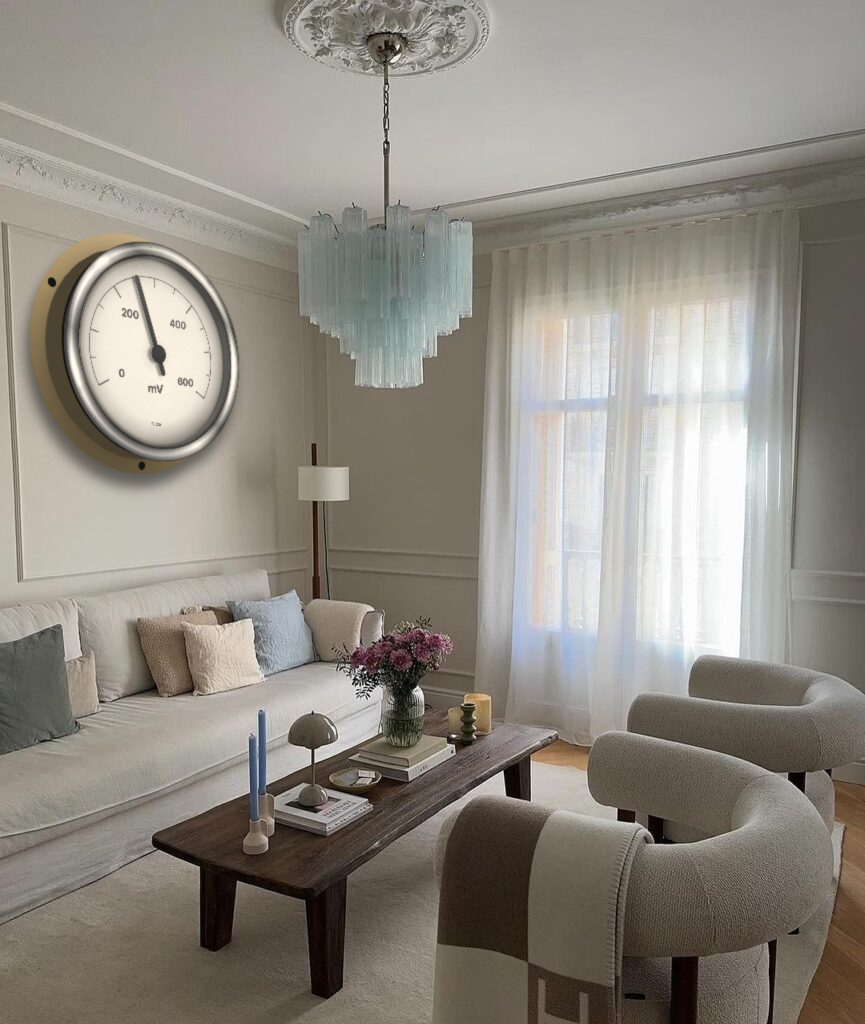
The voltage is value=250 unit=mV
